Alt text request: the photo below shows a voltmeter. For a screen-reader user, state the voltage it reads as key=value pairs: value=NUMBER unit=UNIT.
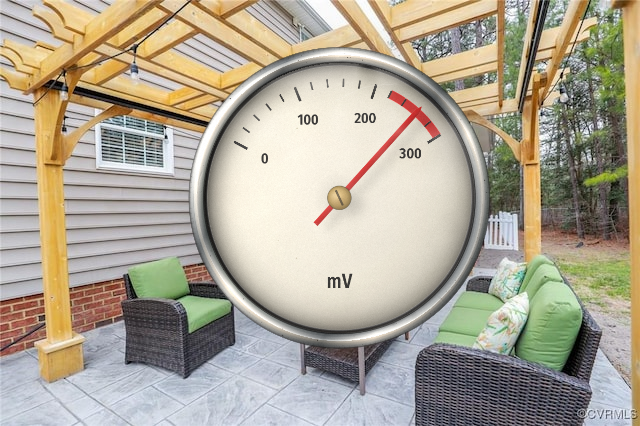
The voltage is value=260 unit=mV
